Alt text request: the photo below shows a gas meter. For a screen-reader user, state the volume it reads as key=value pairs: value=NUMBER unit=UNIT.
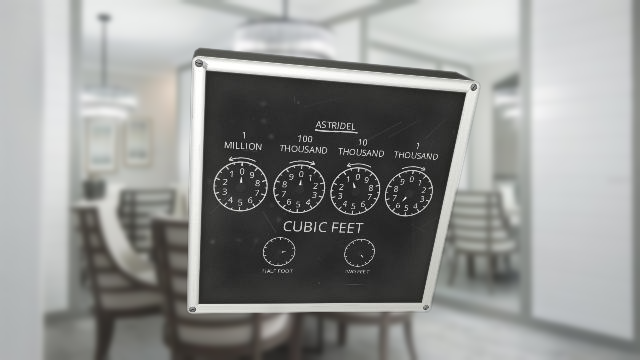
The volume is value=600 unit=ft³
